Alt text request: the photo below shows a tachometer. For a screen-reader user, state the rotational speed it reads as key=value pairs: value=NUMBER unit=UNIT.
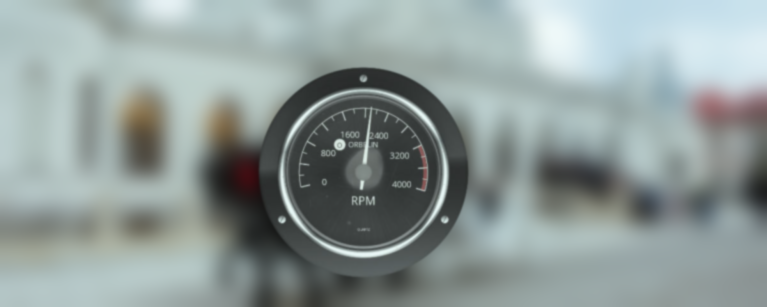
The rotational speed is value=2100 unit=rpm
